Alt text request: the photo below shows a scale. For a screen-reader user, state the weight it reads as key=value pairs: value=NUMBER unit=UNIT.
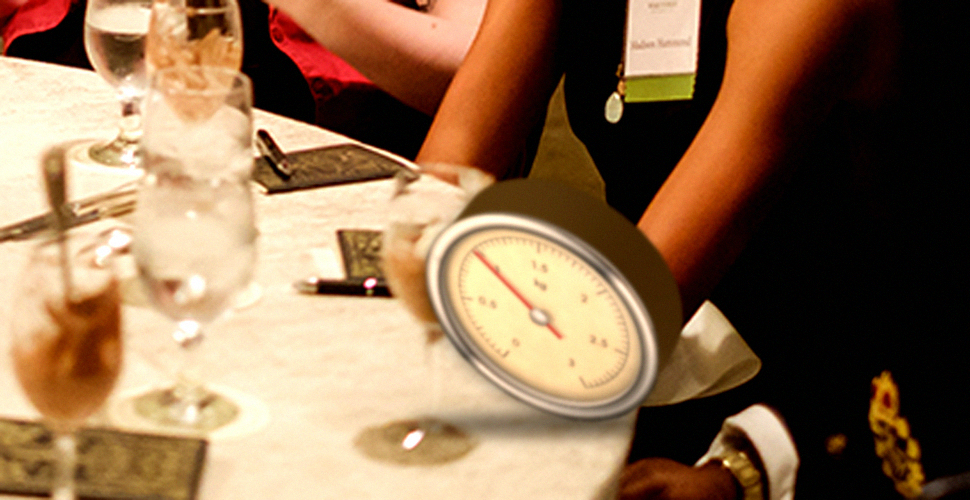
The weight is value=1 unit=kg
